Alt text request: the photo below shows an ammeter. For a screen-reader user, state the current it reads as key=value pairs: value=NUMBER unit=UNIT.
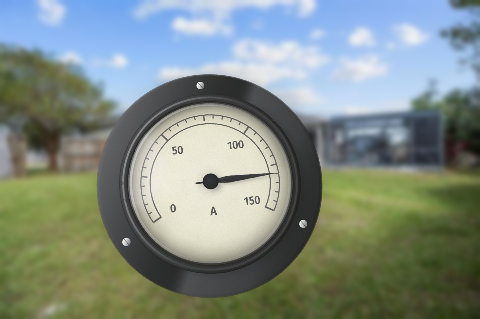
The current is value=130 unit=A
